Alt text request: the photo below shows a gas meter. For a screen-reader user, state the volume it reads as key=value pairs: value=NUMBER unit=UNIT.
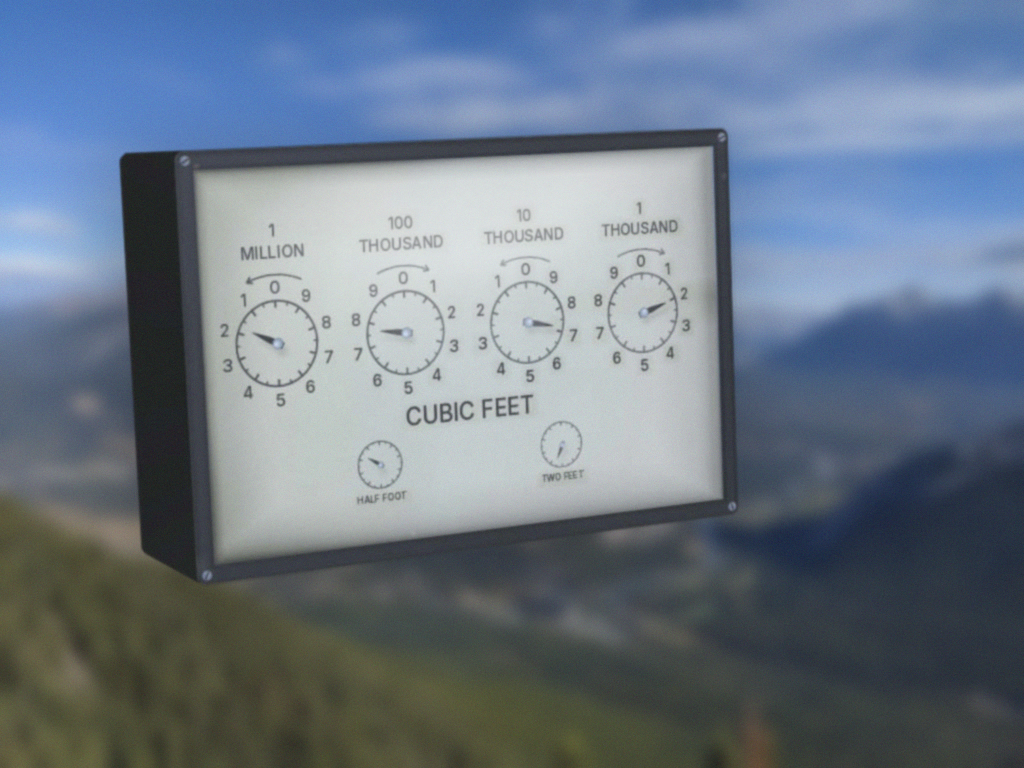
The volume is value=177200 unit=ft³
